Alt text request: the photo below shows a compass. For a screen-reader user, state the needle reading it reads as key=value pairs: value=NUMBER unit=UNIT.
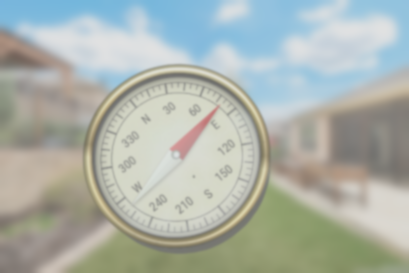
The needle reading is value=80 unit=°
